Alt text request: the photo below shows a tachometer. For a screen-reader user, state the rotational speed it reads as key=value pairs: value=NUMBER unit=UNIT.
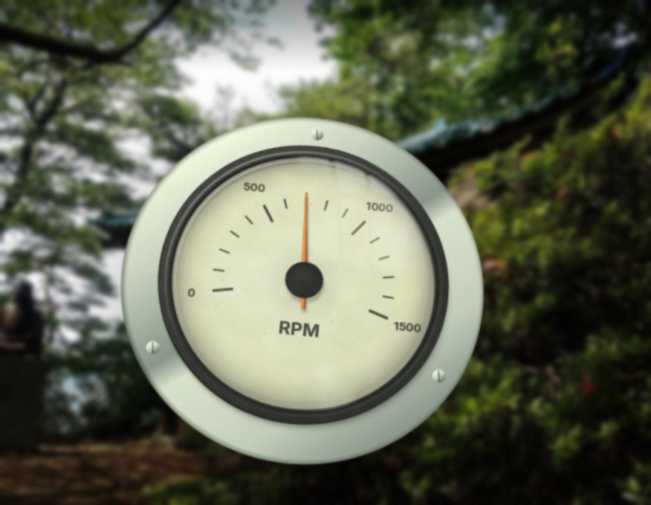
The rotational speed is value=700 unit=rpm
